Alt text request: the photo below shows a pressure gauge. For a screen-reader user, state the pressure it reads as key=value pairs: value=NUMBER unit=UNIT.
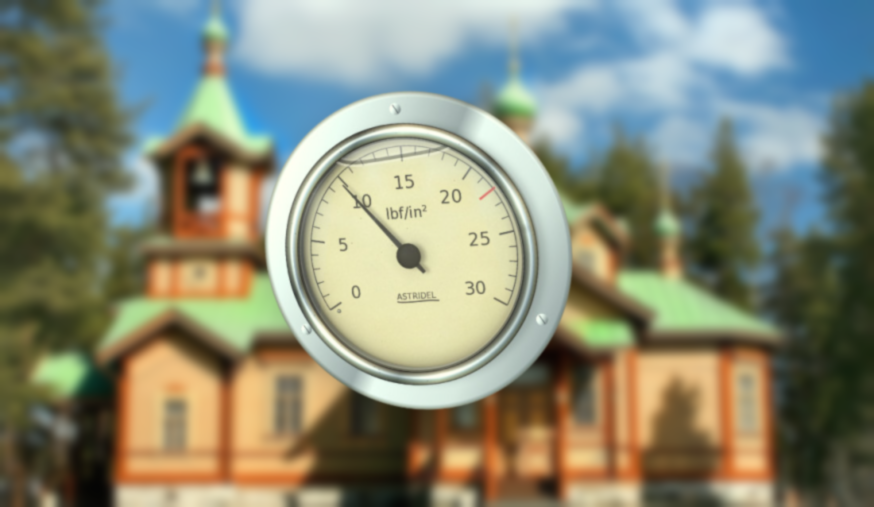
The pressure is value=10 unit=psi
